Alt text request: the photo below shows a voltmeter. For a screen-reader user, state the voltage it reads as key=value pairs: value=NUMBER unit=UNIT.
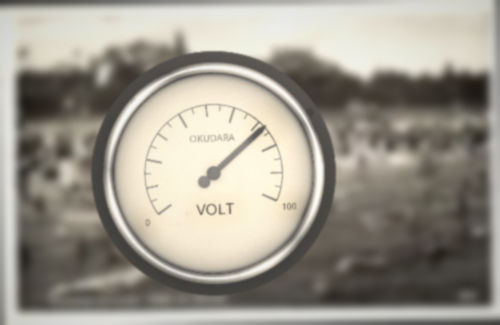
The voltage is value=72.5 unit=V
